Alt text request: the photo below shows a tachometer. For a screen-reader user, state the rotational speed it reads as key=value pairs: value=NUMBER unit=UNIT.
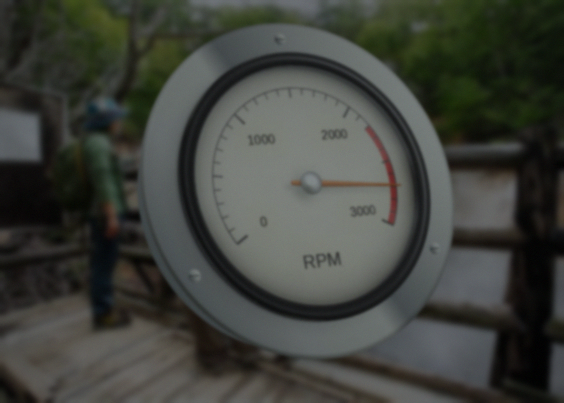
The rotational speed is value=2700 unit=rpm
